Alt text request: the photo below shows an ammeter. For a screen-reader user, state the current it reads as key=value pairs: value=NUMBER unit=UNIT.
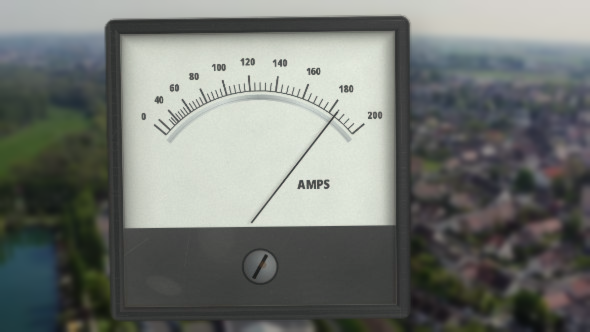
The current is value=184 unit=A
